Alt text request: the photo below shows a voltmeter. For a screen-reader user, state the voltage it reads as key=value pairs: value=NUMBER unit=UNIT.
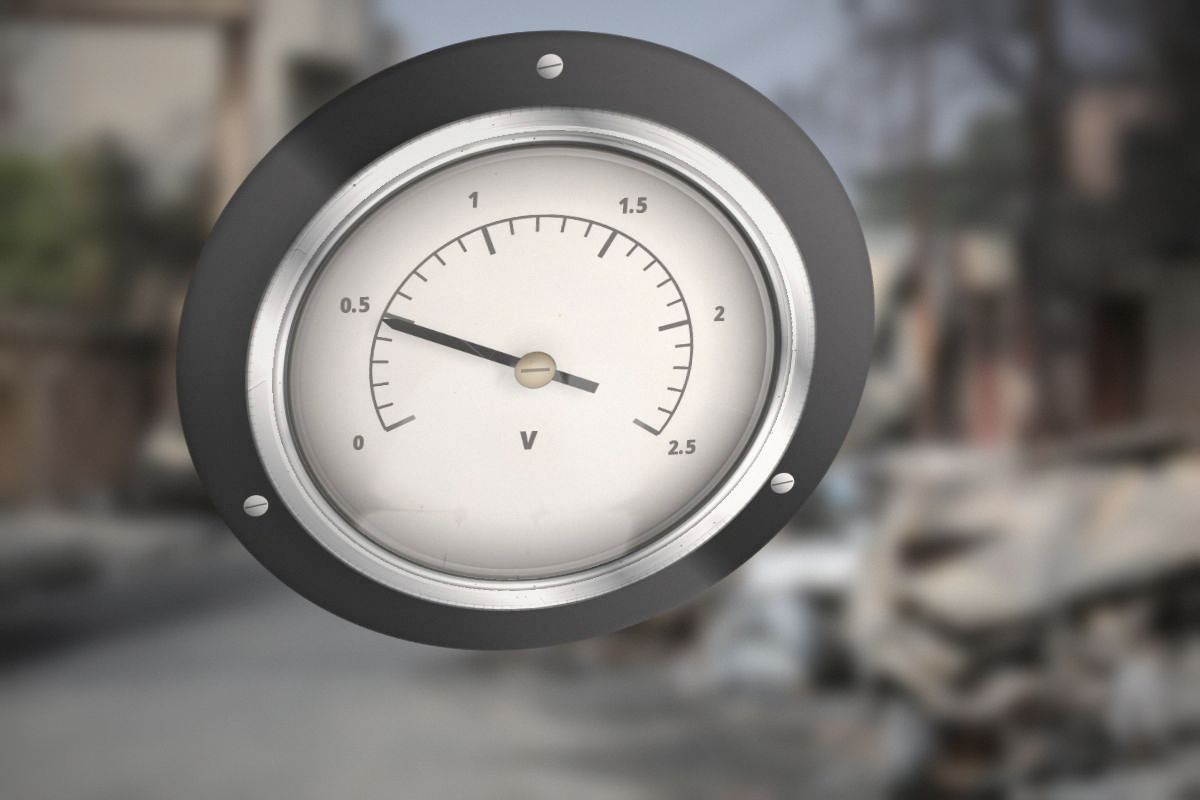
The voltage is value=0.5 unit=V
